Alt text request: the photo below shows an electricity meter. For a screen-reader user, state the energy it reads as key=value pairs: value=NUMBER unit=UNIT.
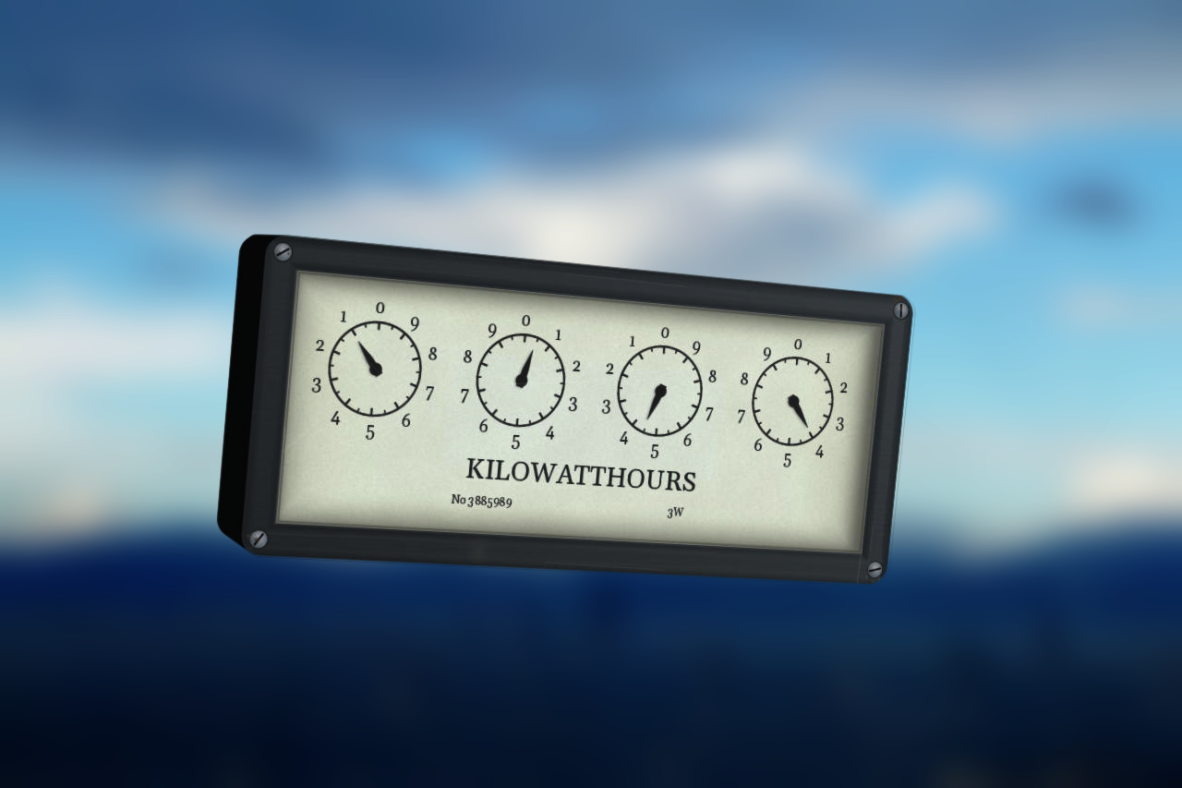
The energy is value=1044 unit=kWh
